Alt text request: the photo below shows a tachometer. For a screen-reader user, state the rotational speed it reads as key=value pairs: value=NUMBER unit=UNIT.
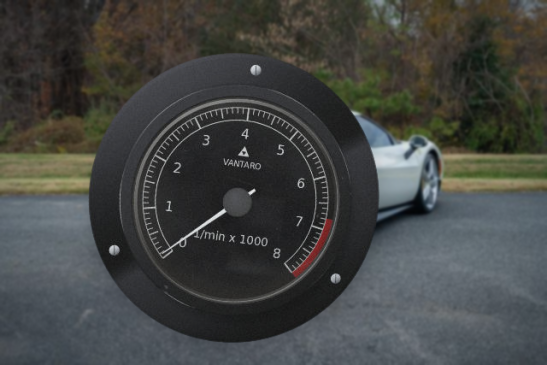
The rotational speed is value=100 unit=rpm
